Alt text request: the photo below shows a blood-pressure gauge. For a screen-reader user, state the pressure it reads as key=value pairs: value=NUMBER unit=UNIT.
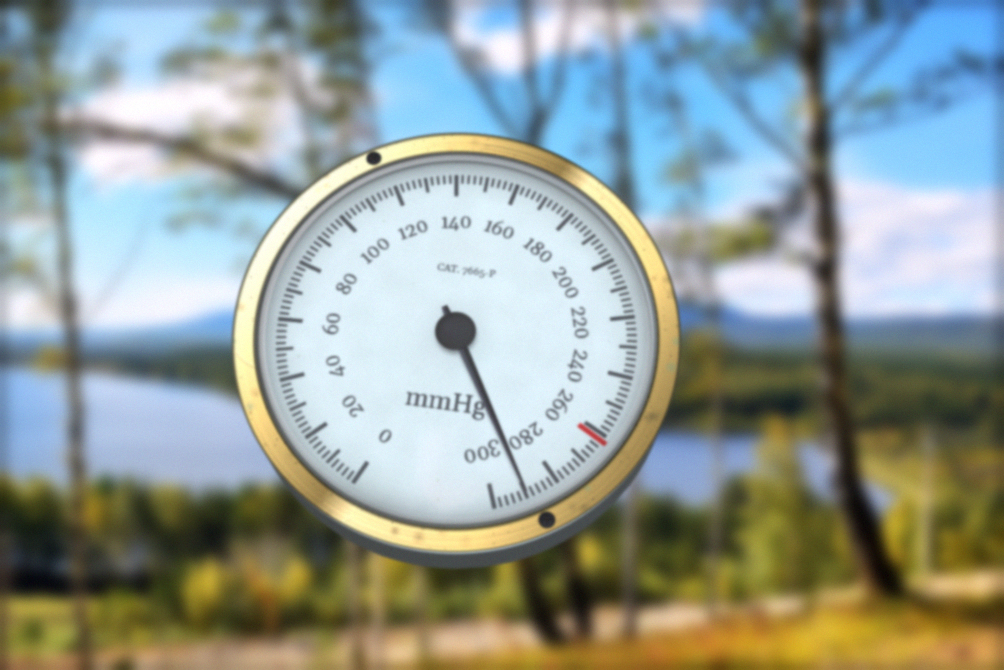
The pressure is value=290 unit=mmHg
